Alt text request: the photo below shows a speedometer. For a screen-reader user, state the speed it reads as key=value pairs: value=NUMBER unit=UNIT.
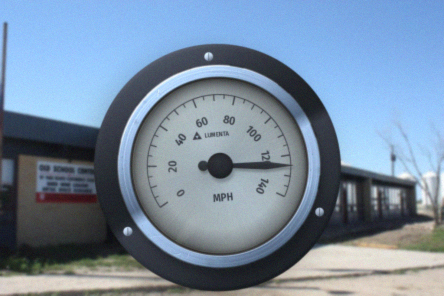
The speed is value=125 unit=mph
